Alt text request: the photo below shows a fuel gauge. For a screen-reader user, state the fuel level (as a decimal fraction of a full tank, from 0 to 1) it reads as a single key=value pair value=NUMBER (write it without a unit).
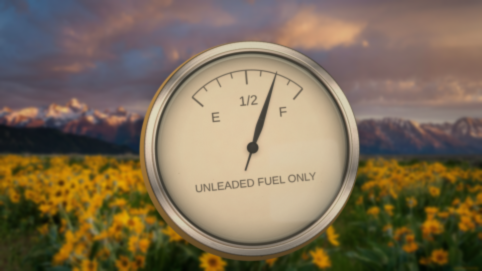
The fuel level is value=0.75
